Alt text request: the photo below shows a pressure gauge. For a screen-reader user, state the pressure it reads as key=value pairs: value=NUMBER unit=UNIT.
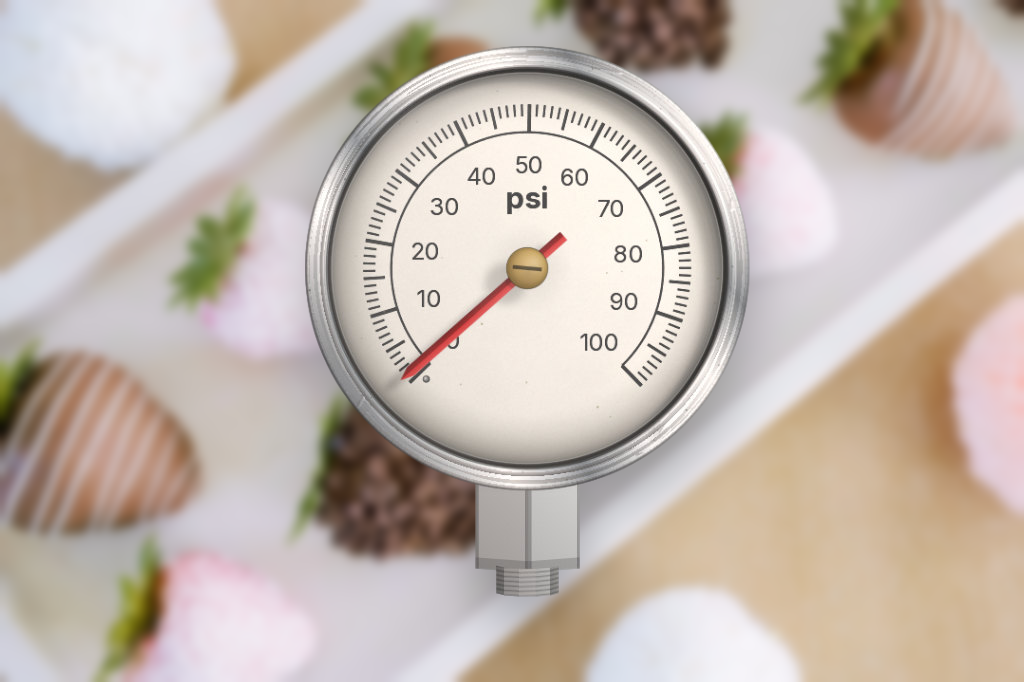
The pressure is value=1 unit=psi
